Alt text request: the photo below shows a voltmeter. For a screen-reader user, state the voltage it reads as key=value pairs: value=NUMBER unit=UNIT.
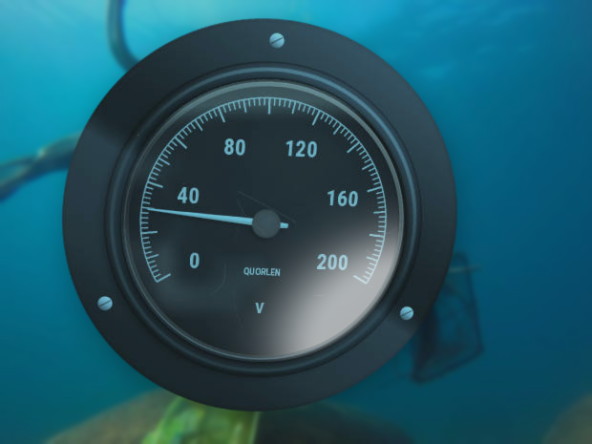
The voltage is value=30 unit=V
